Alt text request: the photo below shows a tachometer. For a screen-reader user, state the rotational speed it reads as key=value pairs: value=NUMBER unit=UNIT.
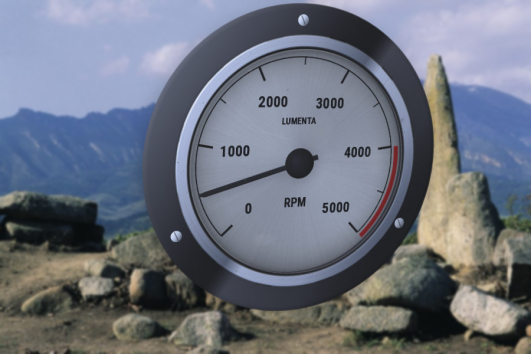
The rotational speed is value=500 unit=rpm
